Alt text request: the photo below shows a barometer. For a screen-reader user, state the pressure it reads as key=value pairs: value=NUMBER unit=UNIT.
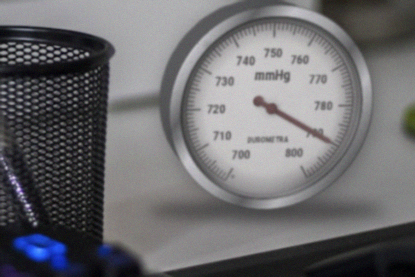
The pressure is value=790 unit=mmHg
